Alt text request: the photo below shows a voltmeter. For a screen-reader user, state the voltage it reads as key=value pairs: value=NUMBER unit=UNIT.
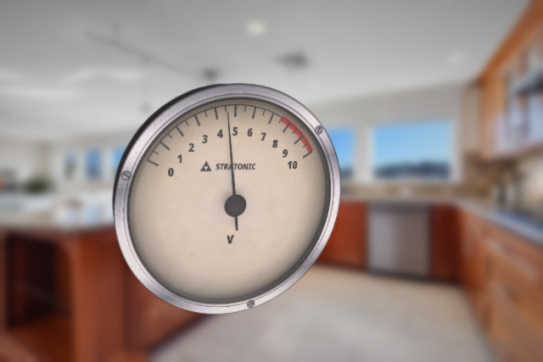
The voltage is value=4.5 unit=V
